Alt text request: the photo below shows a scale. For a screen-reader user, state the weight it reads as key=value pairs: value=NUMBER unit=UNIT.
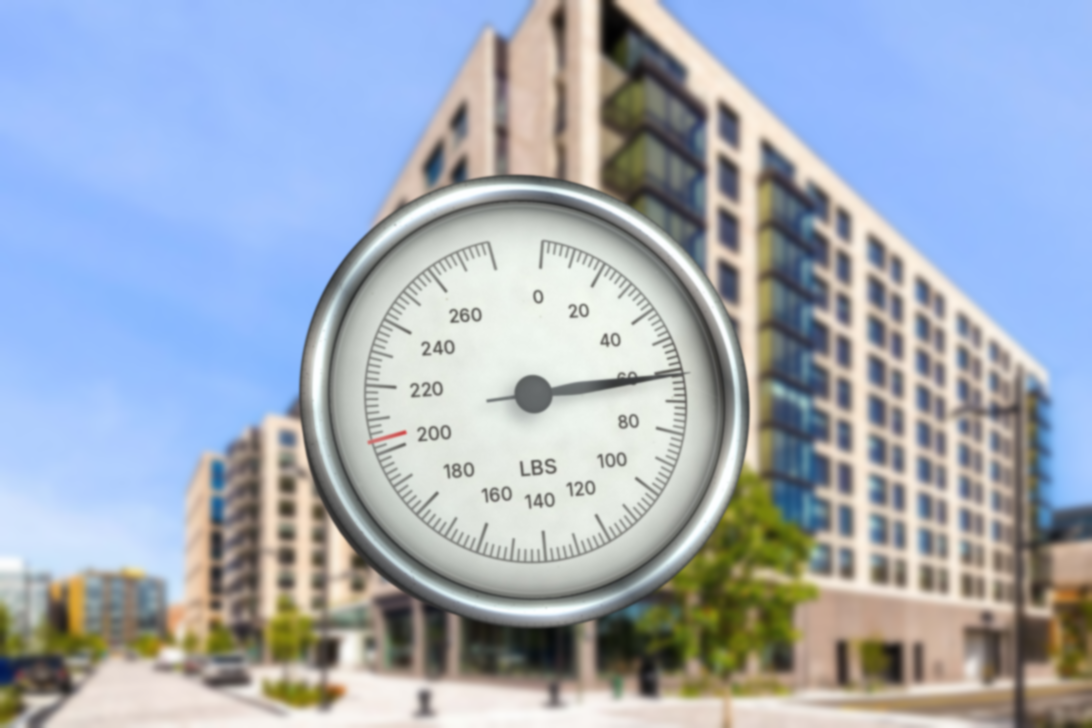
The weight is value=62 unit=lb
